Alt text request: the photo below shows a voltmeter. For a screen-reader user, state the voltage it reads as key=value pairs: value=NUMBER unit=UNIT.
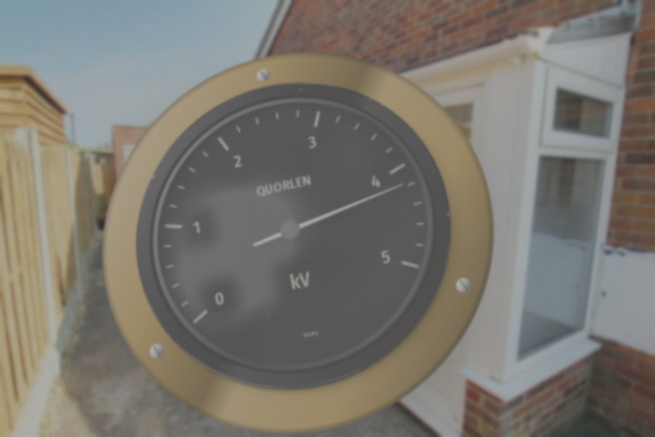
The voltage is value=4.2 unit=kV
